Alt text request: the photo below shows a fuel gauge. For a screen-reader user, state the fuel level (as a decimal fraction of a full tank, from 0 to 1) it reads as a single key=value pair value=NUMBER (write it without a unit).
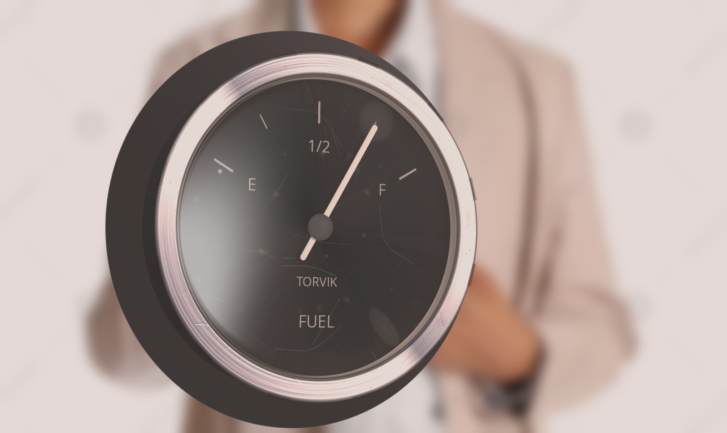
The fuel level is value=0.75
